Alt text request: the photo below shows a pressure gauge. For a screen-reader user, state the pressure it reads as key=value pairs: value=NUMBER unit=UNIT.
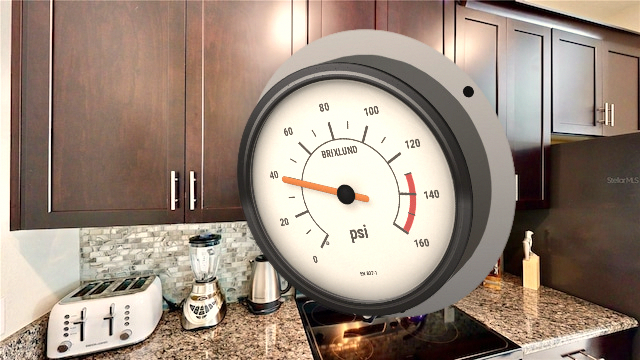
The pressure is value=40 unit=psi
